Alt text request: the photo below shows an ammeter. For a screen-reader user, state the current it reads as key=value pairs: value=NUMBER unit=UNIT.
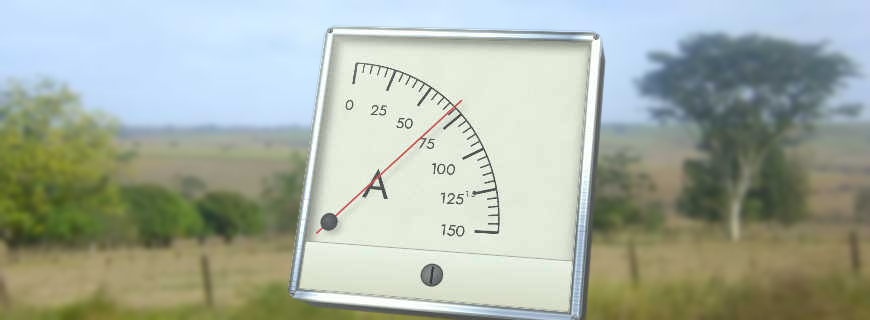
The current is value=70 unit=A
